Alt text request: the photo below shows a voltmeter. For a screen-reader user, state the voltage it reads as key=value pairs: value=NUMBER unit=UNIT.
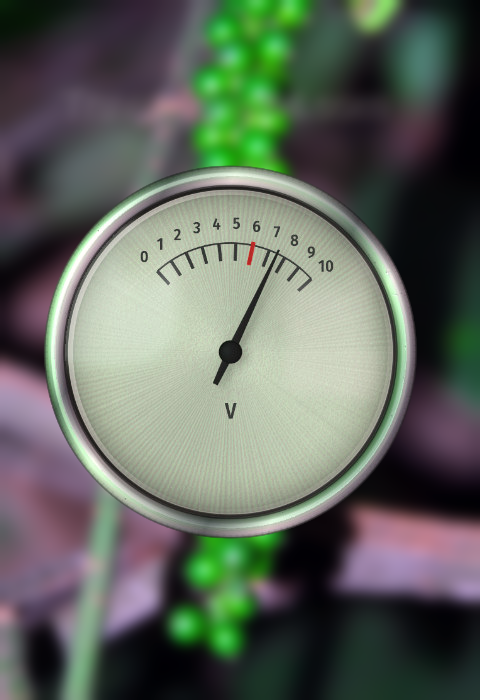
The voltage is value=7.5 unit=V
